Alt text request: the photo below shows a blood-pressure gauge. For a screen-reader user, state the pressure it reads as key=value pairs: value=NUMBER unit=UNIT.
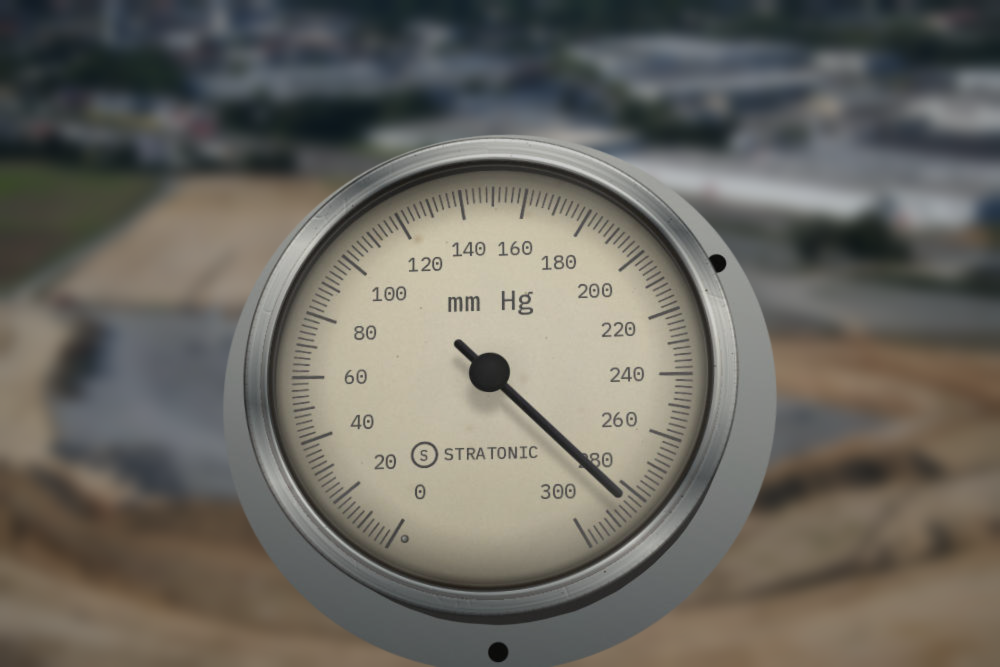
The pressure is value=284 unit=mmHg
